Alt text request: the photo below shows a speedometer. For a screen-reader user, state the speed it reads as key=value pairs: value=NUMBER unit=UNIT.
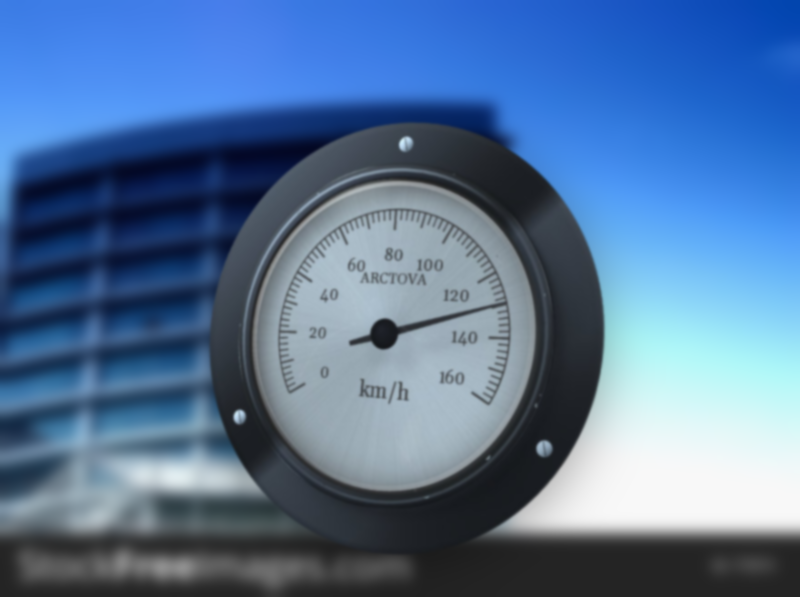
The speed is value=130 unit=km/h
